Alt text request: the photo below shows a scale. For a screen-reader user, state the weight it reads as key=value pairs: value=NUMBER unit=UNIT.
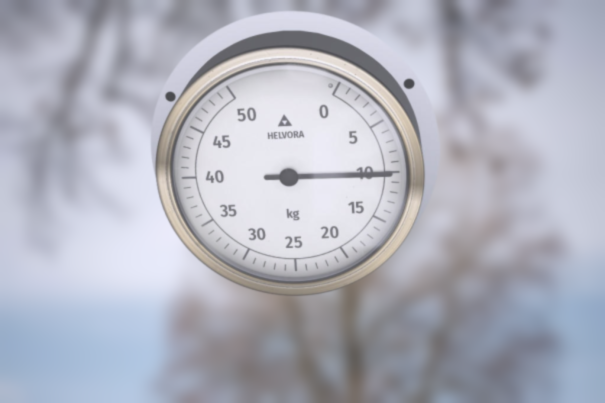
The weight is value=10 unit=kg
